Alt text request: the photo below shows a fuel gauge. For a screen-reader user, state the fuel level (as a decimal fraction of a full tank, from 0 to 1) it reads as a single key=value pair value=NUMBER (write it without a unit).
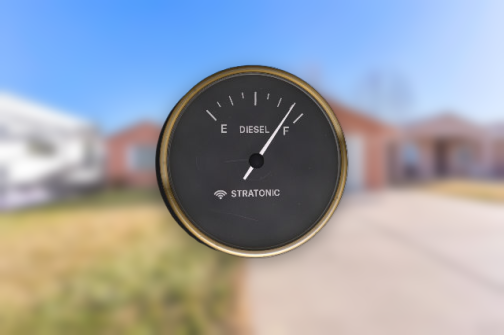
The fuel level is value=0.875
